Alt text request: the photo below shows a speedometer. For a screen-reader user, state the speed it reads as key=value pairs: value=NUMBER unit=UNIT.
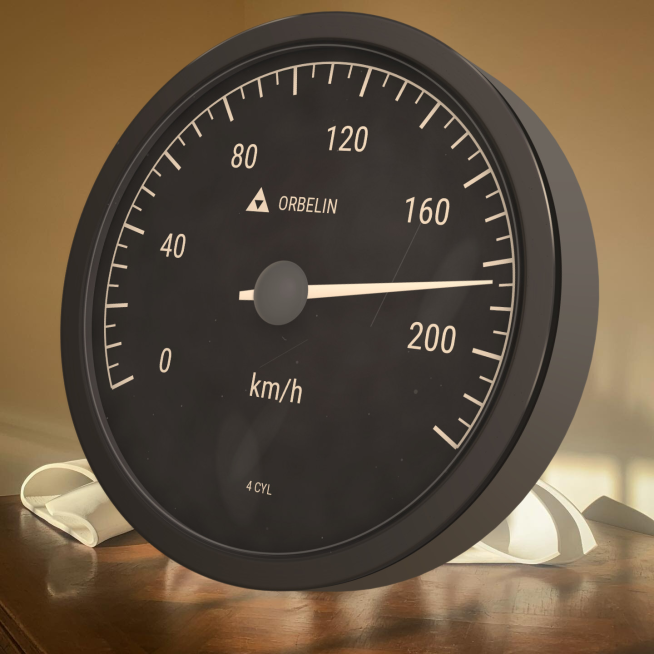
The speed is value=185 unit=km/h
